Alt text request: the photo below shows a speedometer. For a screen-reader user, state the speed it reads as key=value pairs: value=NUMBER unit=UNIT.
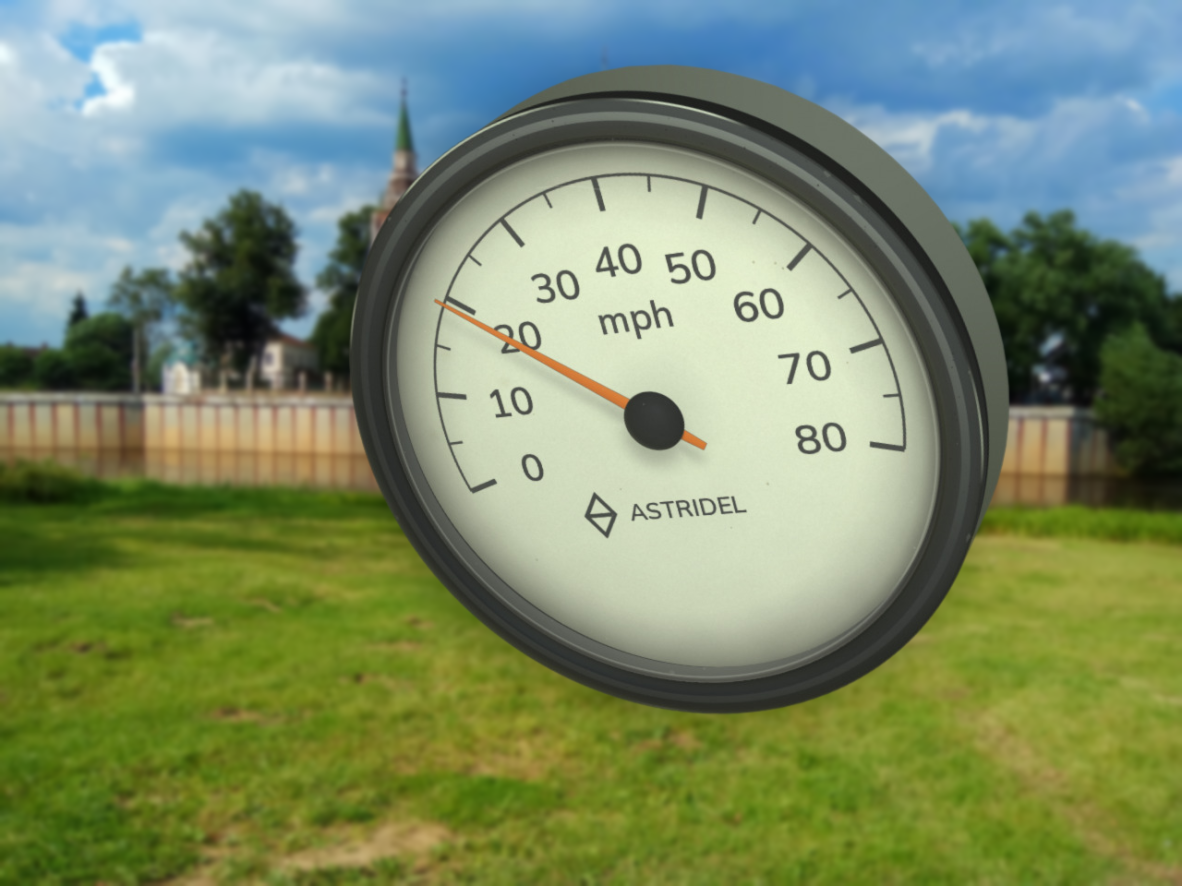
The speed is value=20 unit=mph
